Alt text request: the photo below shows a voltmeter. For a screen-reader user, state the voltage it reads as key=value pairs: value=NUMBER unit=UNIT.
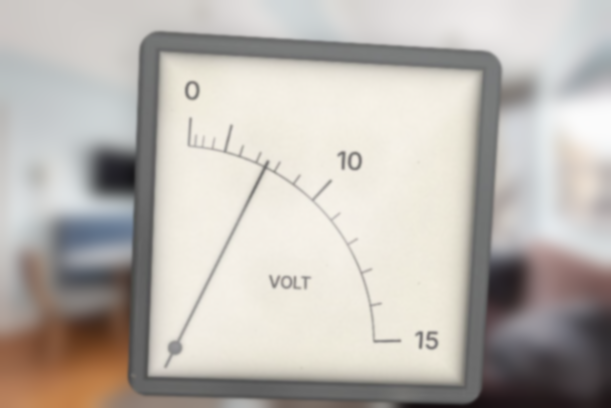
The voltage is value=7.5 unit=V
